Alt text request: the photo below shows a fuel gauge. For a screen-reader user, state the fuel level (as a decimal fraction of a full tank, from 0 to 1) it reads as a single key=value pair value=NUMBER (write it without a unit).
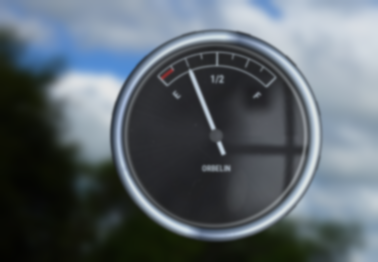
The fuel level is value=0.25
